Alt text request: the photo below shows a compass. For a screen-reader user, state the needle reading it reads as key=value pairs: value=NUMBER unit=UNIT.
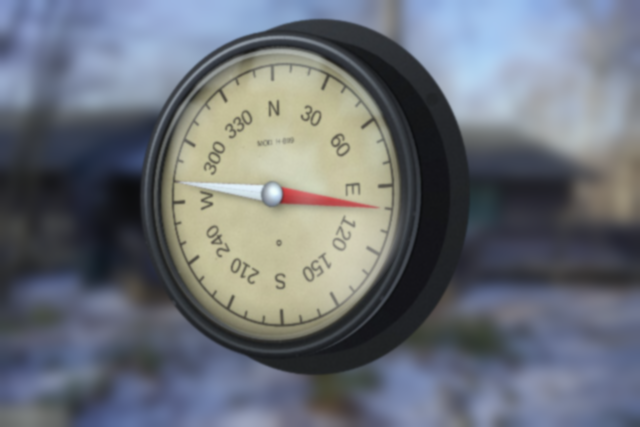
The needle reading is value=100 unit=°
